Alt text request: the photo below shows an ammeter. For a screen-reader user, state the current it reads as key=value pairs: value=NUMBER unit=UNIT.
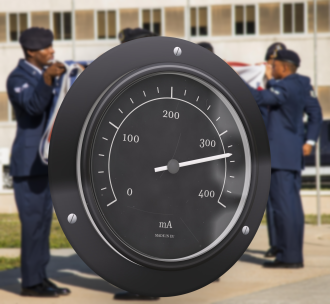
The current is value=330 unit=mA
